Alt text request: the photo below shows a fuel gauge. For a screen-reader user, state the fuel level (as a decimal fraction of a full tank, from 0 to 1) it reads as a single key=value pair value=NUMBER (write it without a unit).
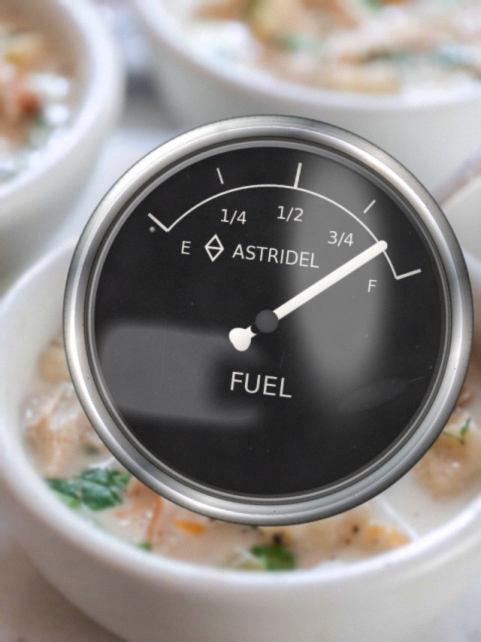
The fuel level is value=0.875
